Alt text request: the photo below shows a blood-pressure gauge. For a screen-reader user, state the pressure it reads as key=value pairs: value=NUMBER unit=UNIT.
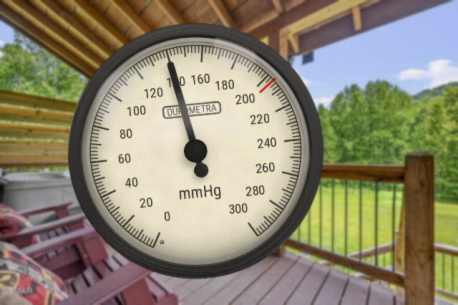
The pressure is value=140 unit=mmHg
